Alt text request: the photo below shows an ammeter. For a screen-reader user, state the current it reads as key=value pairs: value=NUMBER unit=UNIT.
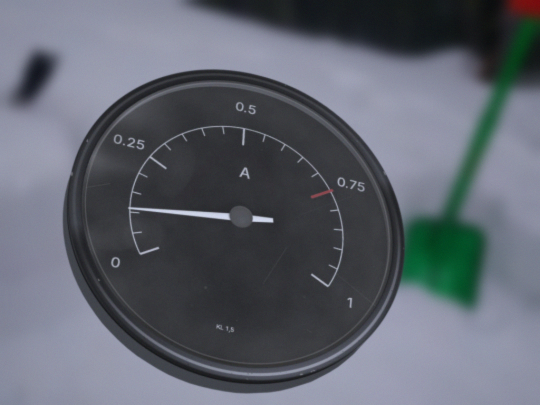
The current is value=0.1 unit=A
